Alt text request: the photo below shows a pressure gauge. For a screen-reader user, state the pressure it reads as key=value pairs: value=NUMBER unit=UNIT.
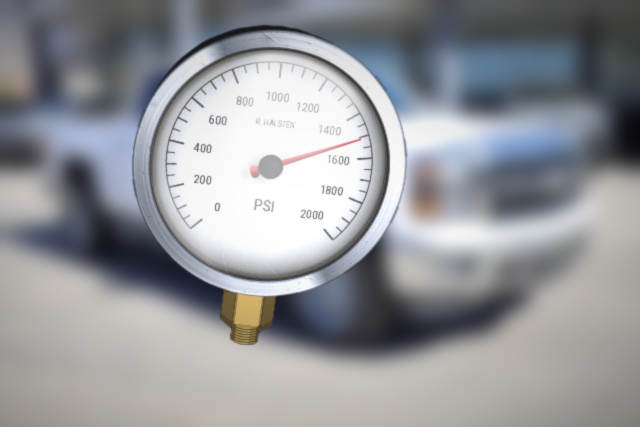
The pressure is value=1500 unit=psi
